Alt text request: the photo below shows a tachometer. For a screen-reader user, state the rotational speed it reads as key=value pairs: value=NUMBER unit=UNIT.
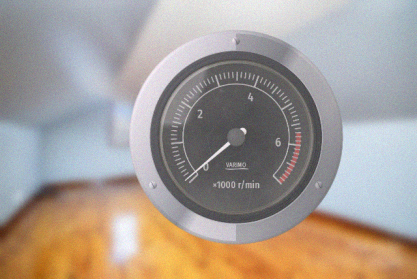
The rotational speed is value=100 unit=rpm
